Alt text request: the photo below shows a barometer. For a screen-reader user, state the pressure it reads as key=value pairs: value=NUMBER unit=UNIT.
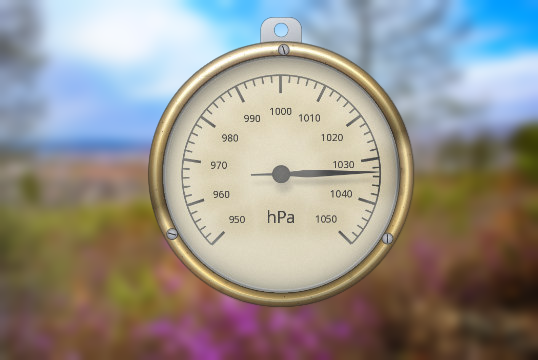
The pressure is value=1033 unit=hPa
